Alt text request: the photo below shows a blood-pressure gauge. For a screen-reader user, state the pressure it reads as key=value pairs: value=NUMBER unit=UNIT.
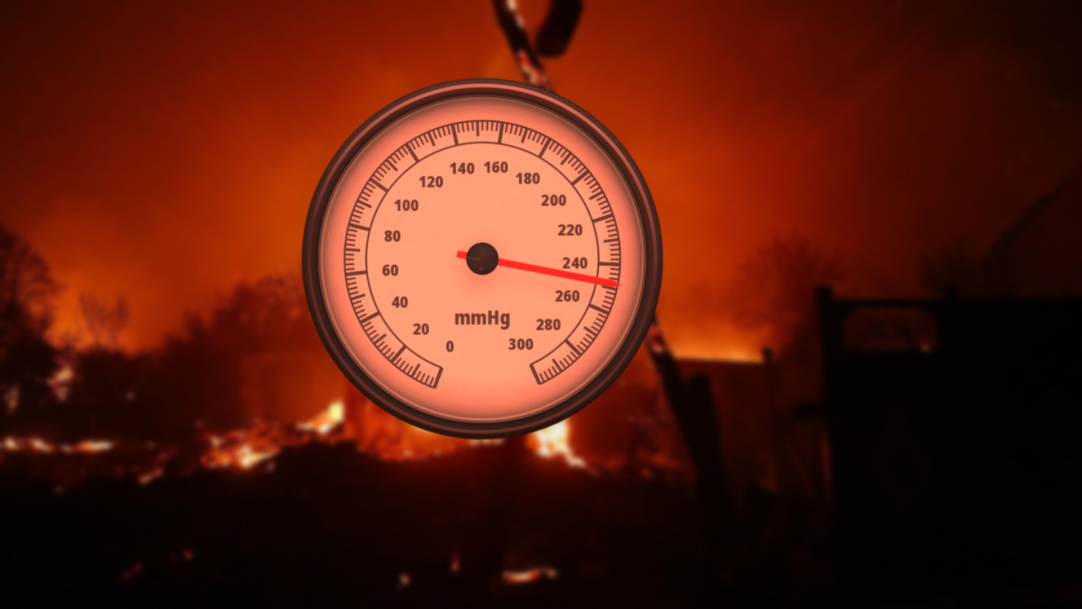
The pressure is value=248 unit=mmHg
